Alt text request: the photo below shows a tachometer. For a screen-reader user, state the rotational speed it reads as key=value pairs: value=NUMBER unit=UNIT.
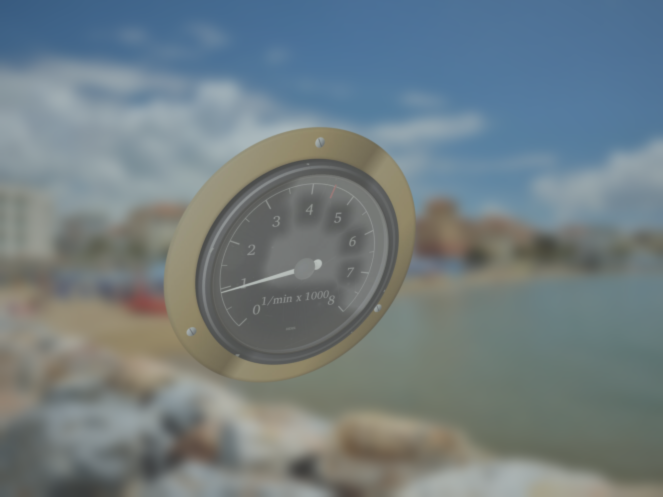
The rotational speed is value=1000 unit=rpm
